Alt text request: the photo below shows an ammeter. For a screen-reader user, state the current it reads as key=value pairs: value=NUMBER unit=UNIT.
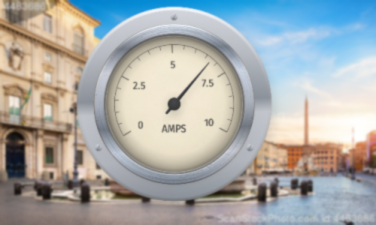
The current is value=6.75 unit=A
